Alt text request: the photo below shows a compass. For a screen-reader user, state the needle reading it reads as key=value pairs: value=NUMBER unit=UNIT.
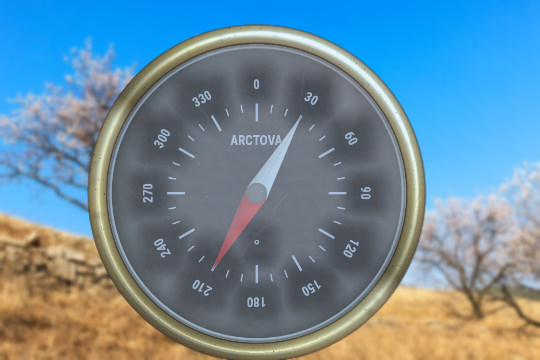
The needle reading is value=210 unit=°
